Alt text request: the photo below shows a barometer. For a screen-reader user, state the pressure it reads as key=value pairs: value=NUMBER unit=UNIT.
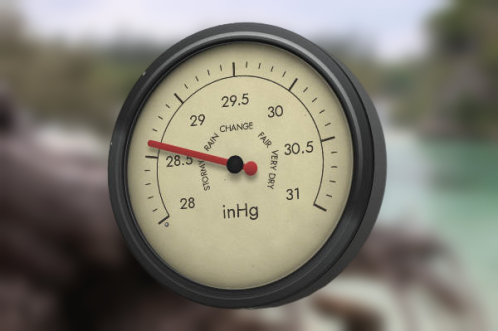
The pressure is value=28.6 unit=inHg
